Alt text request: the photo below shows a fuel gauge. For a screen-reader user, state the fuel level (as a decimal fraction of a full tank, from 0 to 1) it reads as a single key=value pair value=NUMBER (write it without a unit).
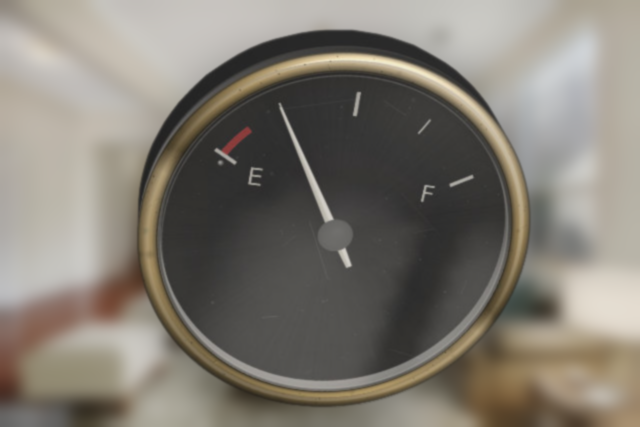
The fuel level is value=0.25
